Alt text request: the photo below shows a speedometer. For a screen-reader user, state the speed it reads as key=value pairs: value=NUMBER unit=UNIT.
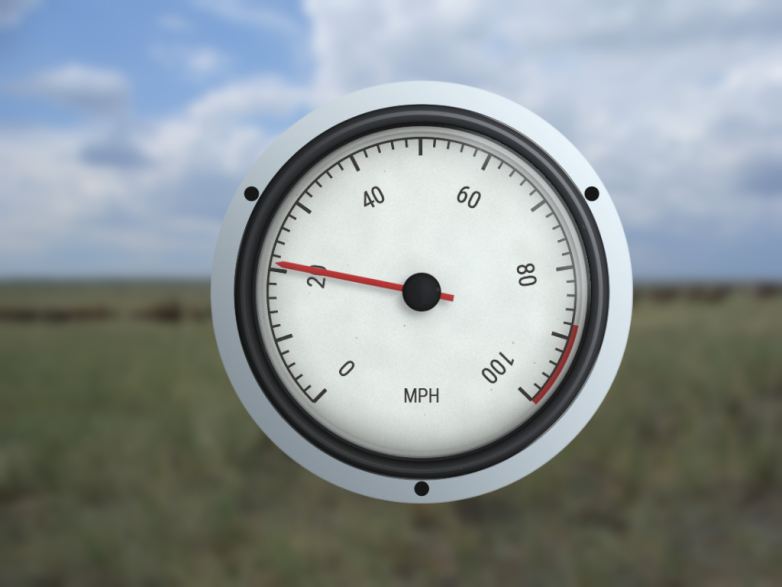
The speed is value=21 unit=mph
